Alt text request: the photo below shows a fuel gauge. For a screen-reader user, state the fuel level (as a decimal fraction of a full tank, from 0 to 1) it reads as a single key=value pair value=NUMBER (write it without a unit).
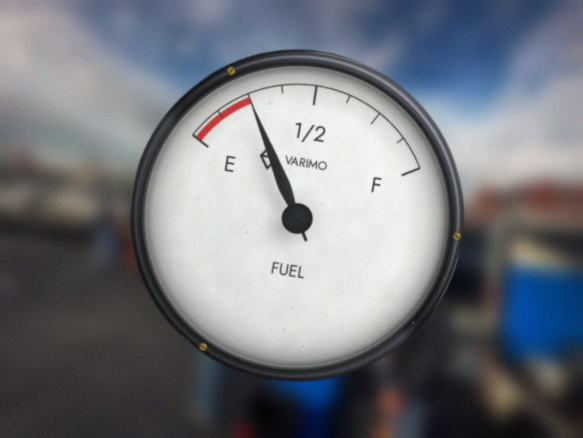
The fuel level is value=0.25
